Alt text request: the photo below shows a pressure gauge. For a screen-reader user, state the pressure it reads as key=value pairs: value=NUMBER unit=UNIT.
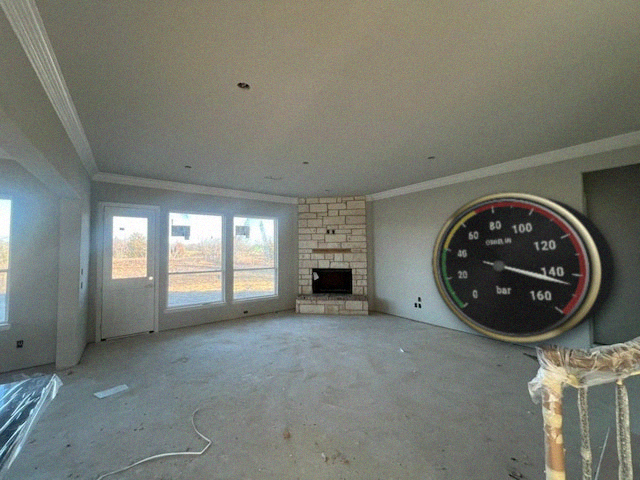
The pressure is value=145 unit=bar
